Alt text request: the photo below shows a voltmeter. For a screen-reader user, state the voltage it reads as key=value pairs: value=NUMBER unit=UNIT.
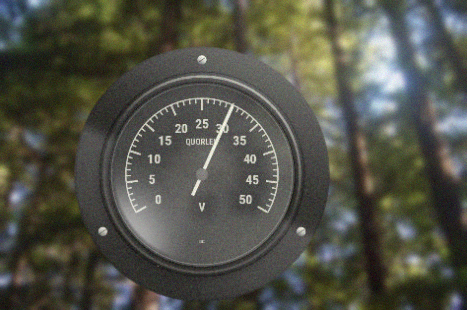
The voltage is value=30 unit=V
